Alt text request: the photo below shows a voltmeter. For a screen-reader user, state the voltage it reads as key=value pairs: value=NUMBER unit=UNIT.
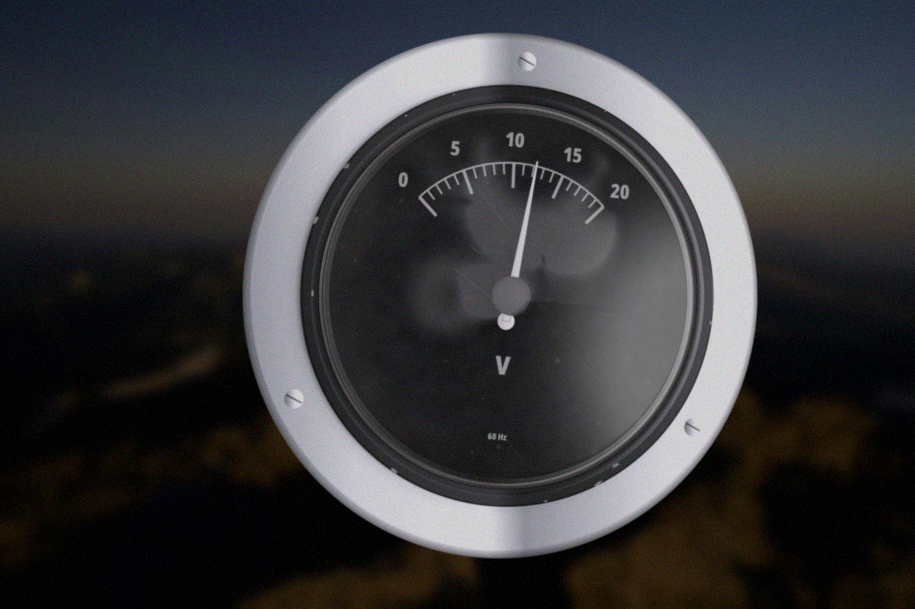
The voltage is value=12 unit=V
